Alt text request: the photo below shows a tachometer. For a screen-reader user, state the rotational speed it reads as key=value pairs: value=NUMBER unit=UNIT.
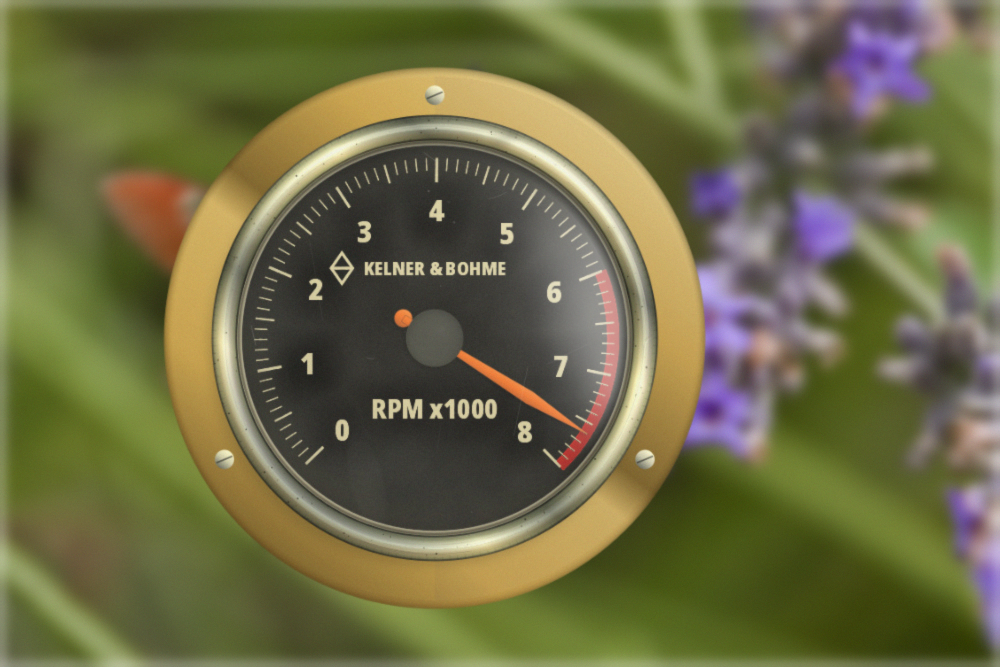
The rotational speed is value=7600 unit=rpm
